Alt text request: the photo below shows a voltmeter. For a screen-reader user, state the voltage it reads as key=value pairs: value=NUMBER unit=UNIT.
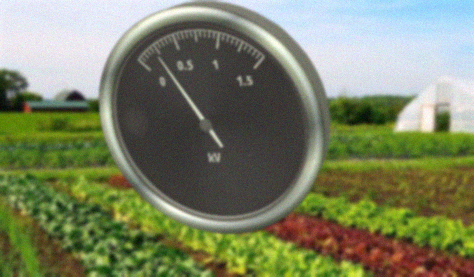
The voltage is value=0.25 unit=kV
